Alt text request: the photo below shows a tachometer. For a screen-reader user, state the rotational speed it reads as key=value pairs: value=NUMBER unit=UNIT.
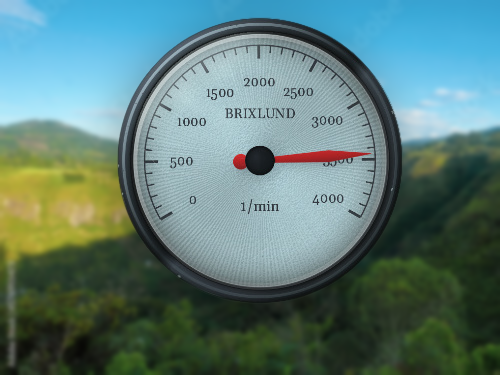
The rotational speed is value=3450 unit=rpm
